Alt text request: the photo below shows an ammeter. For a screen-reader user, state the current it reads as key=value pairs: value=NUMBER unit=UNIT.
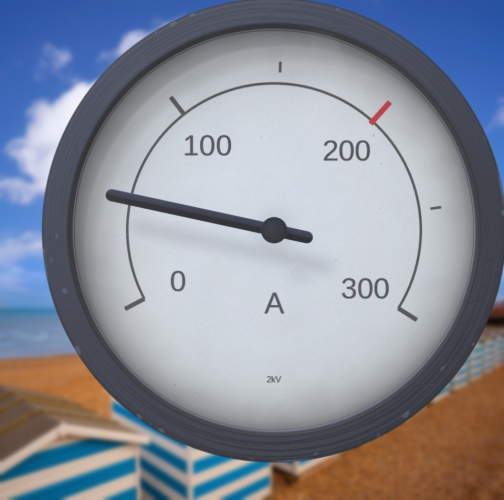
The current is value=50 unit=A
